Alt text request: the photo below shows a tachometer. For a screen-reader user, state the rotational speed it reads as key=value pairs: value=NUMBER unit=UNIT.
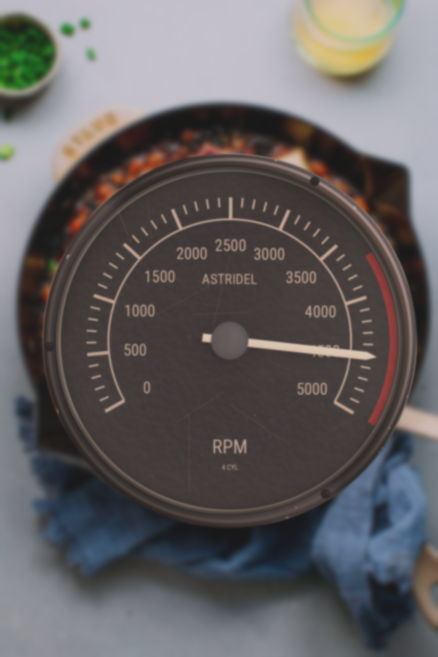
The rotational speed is value=4500 unit=rpm
